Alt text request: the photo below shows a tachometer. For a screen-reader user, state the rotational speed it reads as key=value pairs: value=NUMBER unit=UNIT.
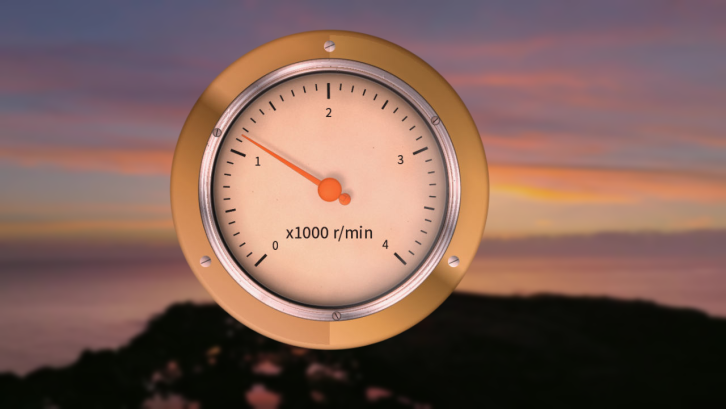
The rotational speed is value=1150 unit=rpm
